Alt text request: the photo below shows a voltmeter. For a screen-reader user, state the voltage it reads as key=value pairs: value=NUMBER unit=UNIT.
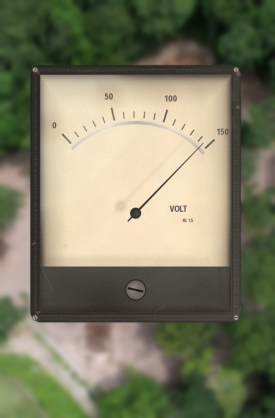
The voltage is value=145 unit=V
